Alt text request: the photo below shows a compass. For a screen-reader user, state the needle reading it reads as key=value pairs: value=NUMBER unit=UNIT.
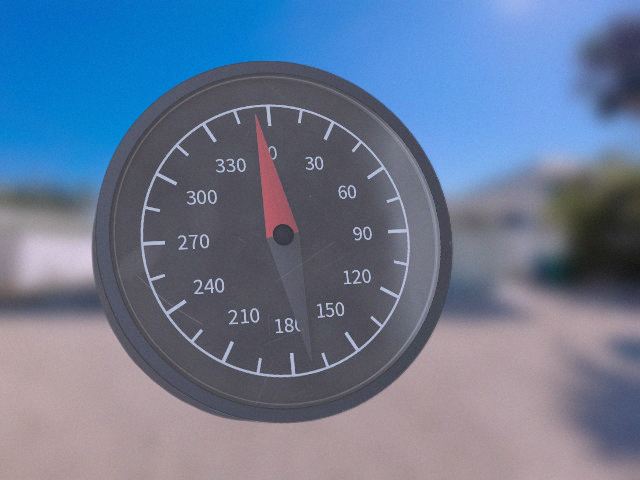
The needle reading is value=352.5 unit=°
